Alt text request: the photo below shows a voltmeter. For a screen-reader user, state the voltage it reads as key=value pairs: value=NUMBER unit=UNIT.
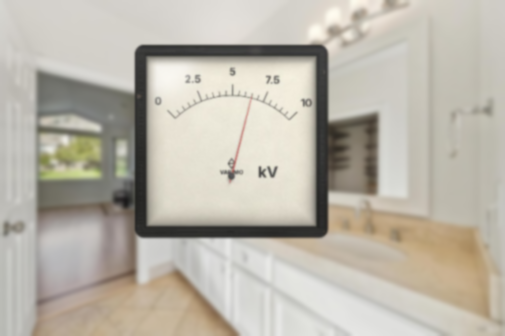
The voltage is value=6.5 unit=kV
